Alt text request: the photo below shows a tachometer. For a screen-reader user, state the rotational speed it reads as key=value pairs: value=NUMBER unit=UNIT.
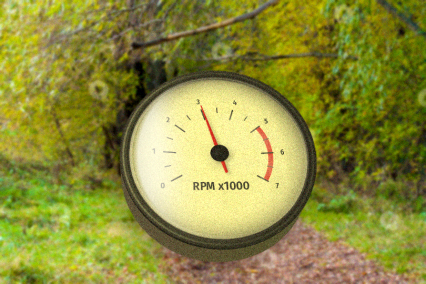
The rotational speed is value=3000 unit=rpm
